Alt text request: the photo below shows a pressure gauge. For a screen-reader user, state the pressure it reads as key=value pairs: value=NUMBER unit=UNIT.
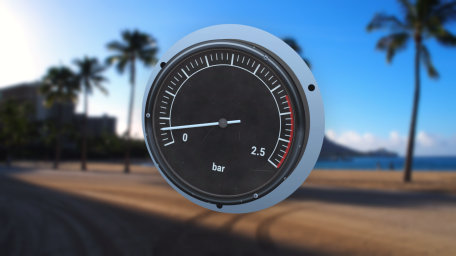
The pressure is value=0.15 unit=bar
